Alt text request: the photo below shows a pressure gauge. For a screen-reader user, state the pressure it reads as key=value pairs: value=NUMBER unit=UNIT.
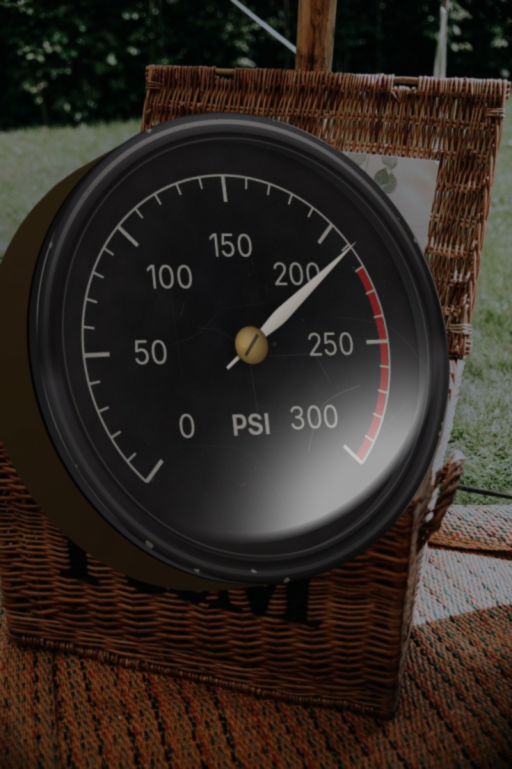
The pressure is value=210 unit=psi
